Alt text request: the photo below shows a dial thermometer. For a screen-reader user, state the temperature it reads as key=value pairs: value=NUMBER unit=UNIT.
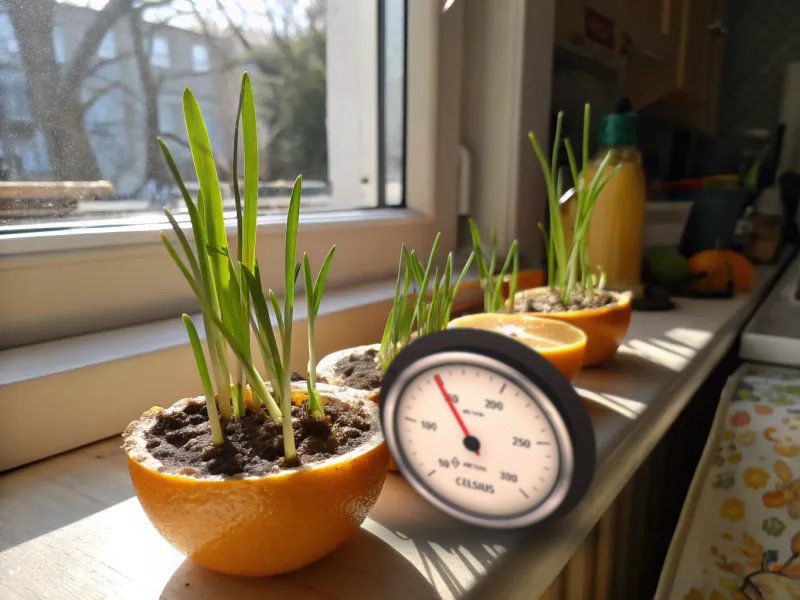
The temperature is value=150 unit=°C
